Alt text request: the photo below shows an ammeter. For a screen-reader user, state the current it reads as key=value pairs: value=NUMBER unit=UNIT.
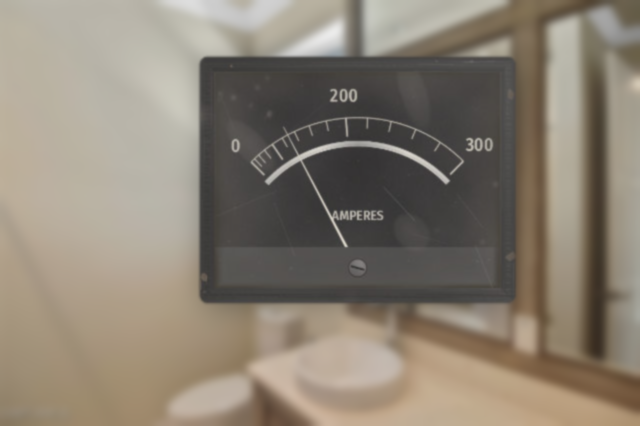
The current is value=130 unit=A
